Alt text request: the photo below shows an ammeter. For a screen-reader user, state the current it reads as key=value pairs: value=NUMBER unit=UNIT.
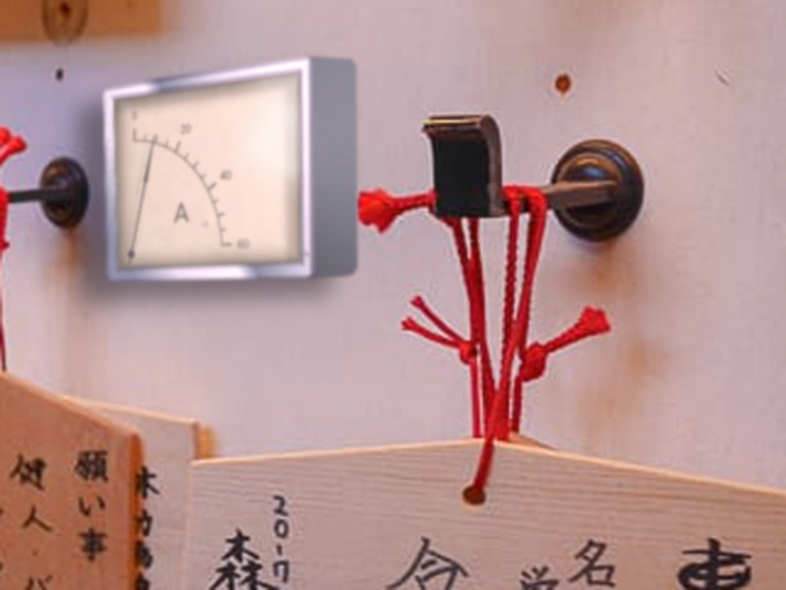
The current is value=10 unit=A
